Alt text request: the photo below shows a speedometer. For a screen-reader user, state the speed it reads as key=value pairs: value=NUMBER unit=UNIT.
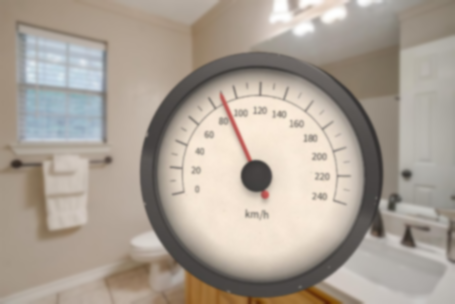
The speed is value=90 unit=km/h
